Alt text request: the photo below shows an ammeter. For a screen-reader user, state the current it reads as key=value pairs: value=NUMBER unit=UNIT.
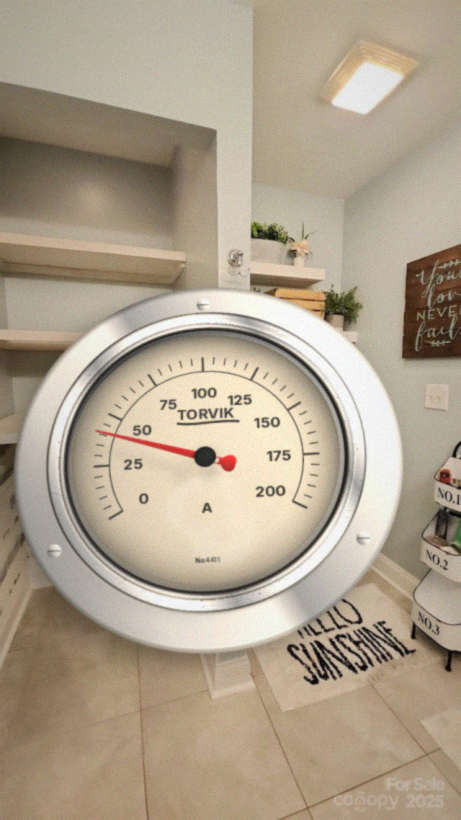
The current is value=40 unit=A
